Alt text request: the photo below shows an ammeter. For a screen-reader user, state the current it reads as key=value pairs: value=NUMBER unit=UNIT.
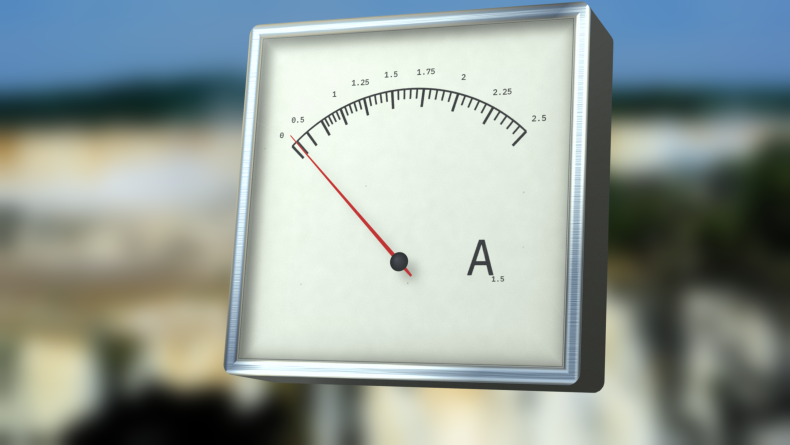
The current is value=0.25 unit=A
